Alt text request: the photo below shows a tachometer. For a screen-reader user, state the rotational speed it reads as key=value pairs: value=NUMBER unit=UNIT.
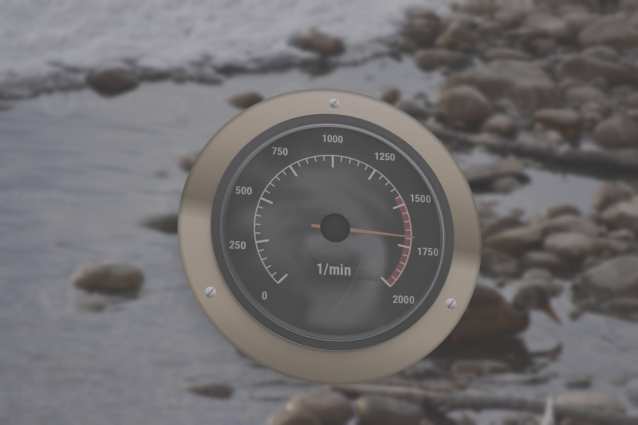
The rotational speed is value=1700 unit=rpm
